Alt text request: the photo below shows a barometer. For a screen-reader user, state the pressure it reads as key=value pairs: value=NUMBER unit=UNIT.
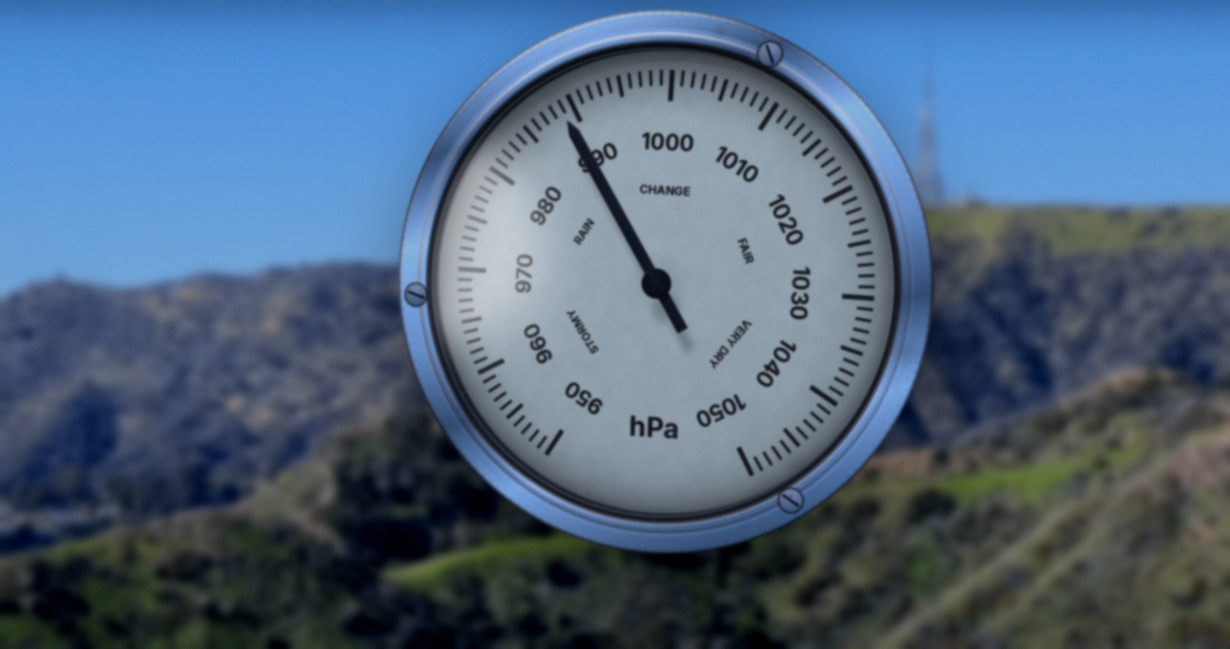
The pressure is value=989 unit=hPa
